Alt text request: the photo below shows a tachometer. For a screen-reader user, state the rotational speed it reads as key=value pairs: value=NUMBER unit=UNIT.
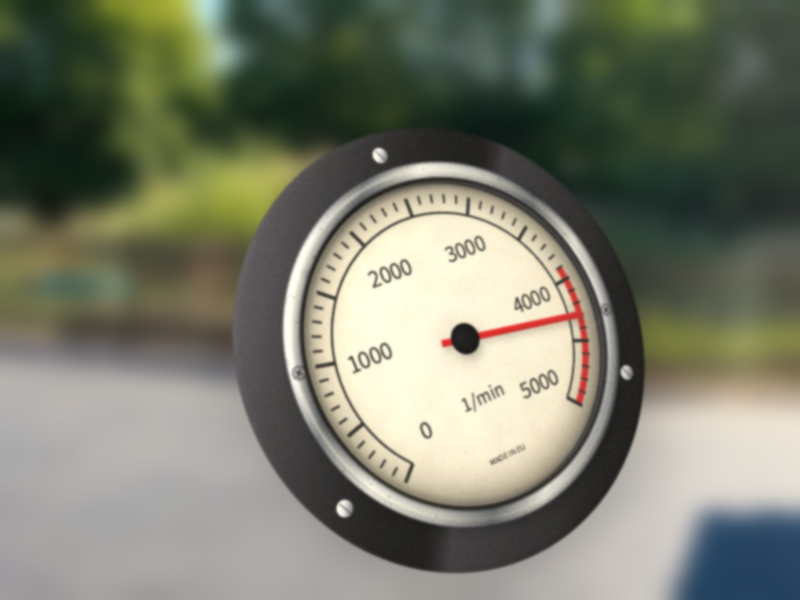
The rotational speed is value=4300 unit=rpm
